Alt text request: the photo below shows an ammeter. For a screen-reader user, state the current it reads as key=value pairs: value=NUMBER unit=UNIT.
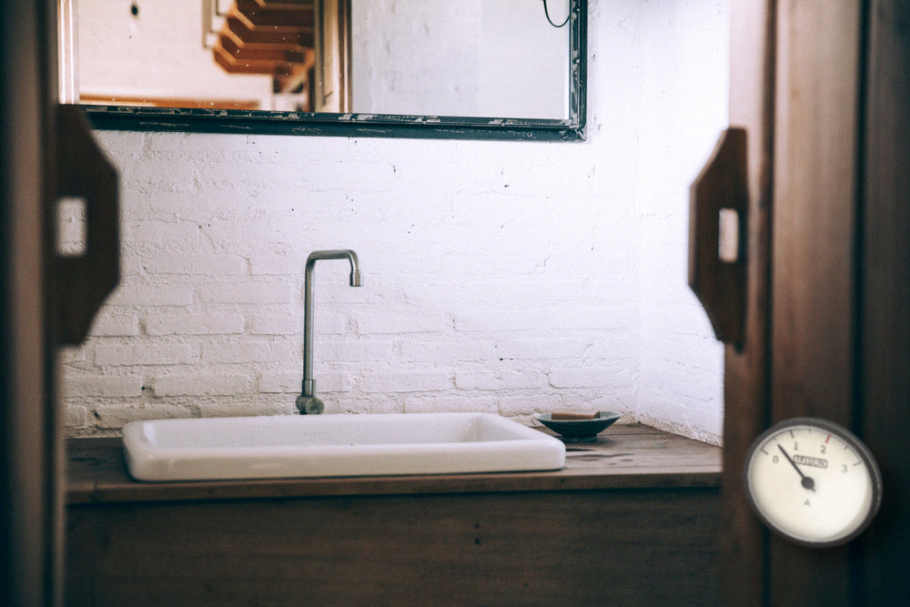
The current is value=0.5 unit=A
